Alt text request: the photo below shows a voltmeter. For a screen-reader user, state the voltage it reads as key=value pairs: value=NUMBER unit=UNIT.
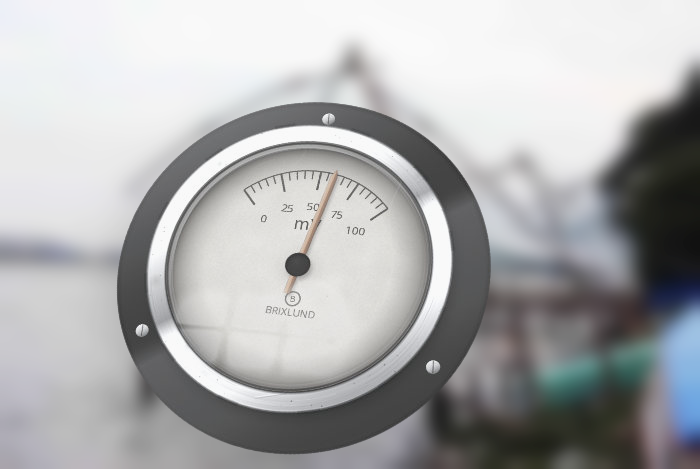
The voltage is value=60 unit=mV
